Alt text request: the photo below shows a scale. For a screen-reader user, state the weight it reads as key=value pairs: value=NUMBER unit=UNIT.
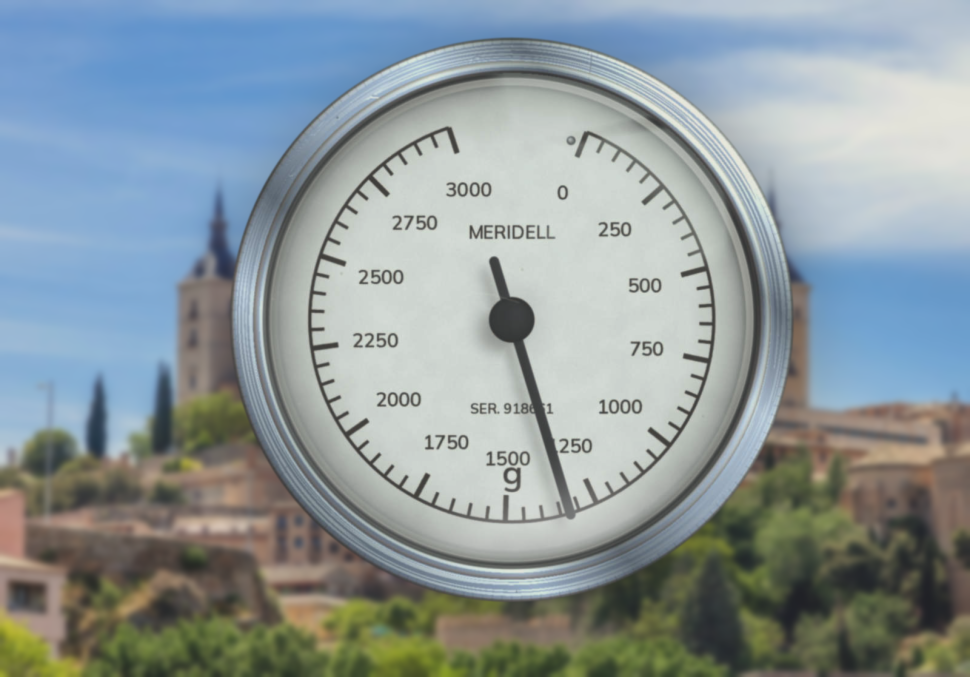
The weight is value=1325 unit=g
